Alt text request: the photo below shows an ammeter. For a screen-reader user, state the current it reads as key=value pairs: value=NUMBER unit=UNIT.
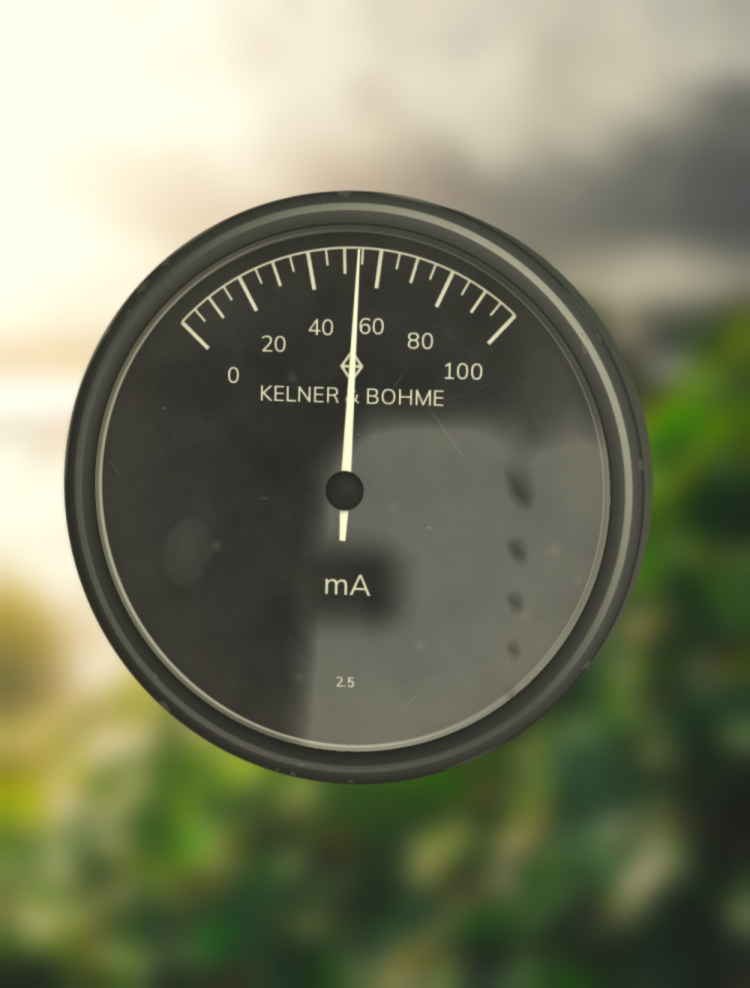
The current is value=55 unit=mA
